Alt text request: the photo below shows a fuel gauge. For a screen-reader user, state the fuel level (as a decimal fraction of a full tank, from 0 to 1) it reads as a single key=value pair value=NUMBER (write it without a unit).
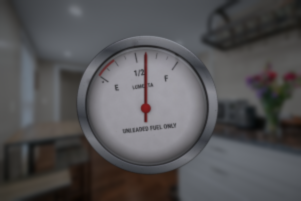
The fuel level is value=0.625
